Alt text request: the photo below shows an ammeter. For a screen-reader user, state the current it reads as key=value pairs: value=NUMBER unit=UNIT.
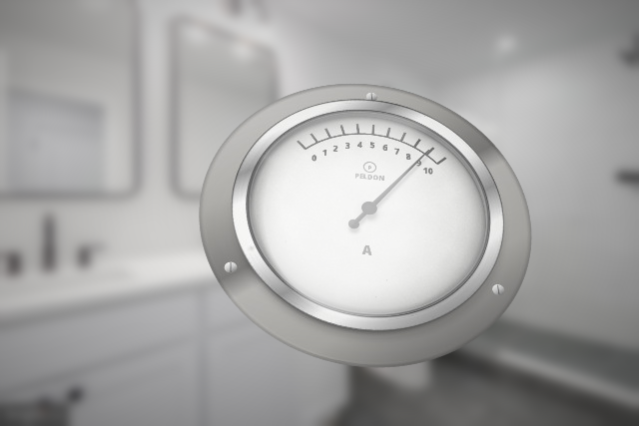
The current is value=9 unit=A
